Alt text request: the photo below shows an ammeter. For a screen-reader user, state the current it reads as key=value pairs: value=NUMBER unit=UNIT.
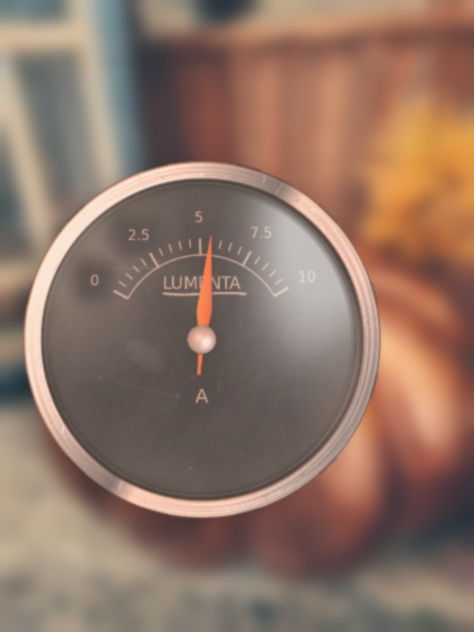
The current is value=5.5 unit=A
